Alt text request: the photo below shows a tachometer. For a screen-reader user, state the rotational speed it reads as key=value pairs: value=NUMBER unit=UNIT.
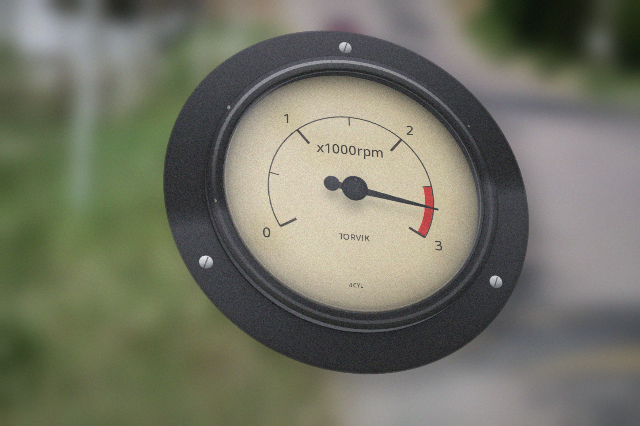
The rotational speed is value=2750 unit=rpm
